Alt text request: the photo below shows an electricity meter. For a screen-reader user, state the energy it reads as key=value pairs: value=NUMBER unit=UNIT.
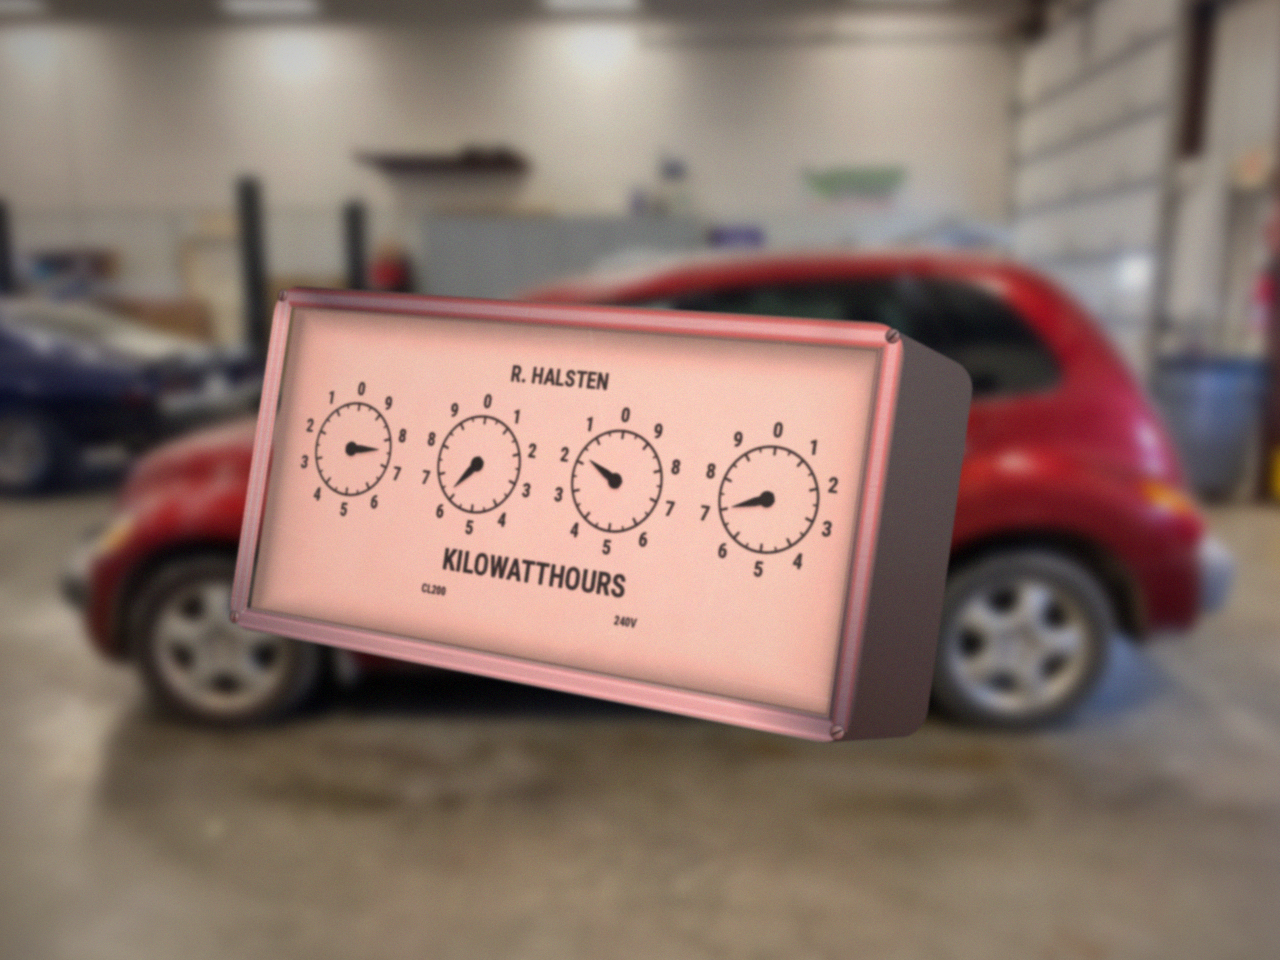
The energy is value=7617 unit=kWh
